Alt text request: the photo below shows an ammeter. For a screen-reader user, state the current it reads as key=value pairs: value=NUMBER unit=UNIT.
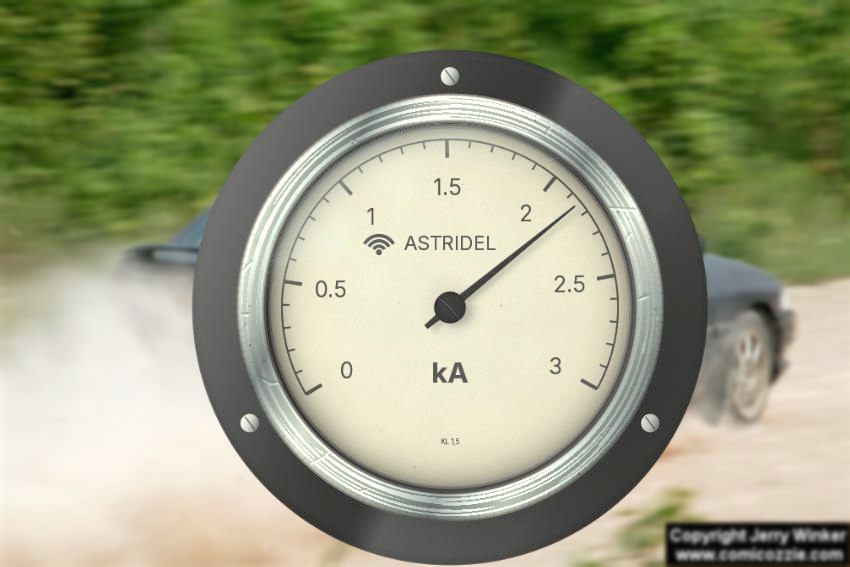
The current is value=2.15 unit=kA
